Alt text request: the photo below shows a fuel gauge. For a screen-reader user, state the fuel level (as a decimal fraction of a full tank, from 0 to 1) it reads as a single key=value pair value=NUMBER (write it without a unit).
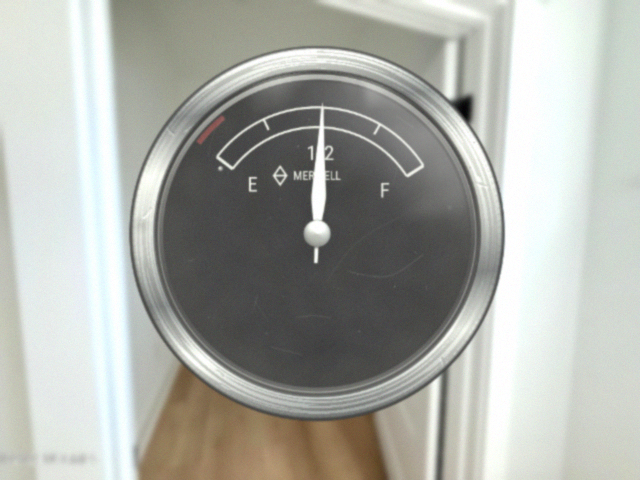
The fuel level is value=0.5
